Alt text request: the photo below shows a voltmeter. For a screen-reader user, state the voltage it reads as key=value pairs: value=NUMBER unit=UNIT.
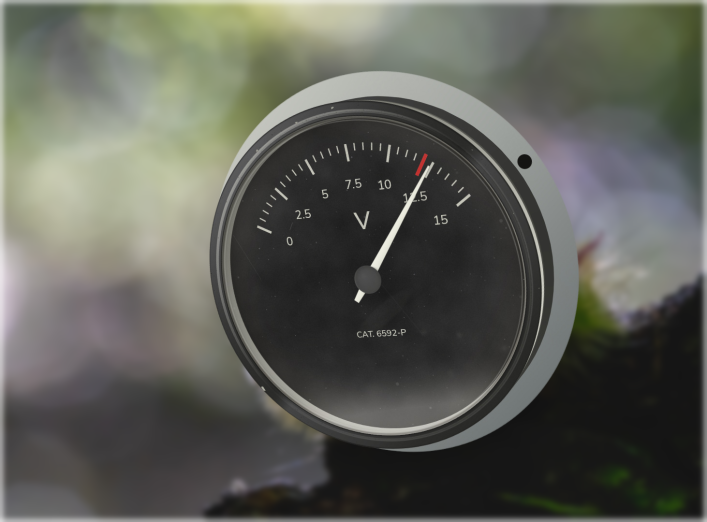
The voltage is value=12.5 unit=V
